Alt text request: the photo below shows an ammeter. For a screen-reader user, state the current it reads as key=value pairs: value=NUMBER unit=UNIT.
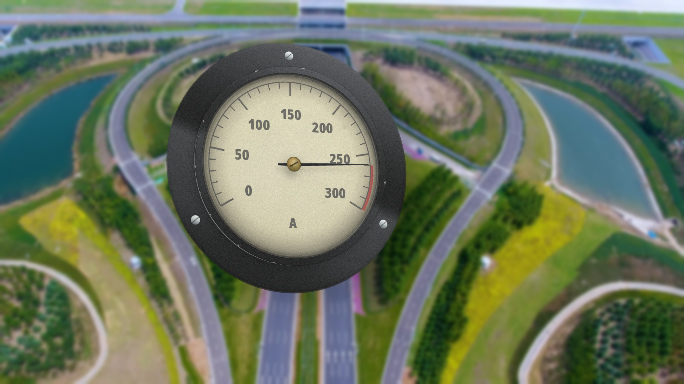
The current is value=260 unit=A
